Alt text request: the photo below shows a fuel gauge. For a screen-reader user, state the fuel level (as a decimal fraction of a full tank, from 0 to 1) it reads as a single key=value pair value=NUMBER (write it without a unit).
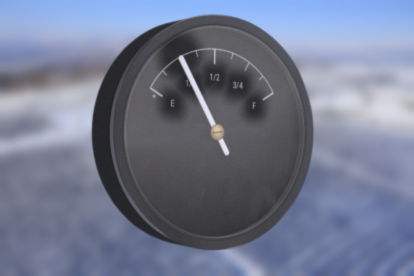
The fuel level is value=0.25
